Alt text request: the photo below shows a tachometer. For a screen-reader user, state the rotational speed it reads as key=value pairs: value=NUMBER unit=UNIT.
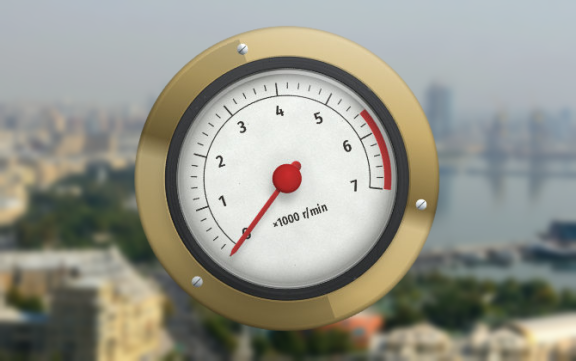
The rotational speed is value=0 unit=rpm
